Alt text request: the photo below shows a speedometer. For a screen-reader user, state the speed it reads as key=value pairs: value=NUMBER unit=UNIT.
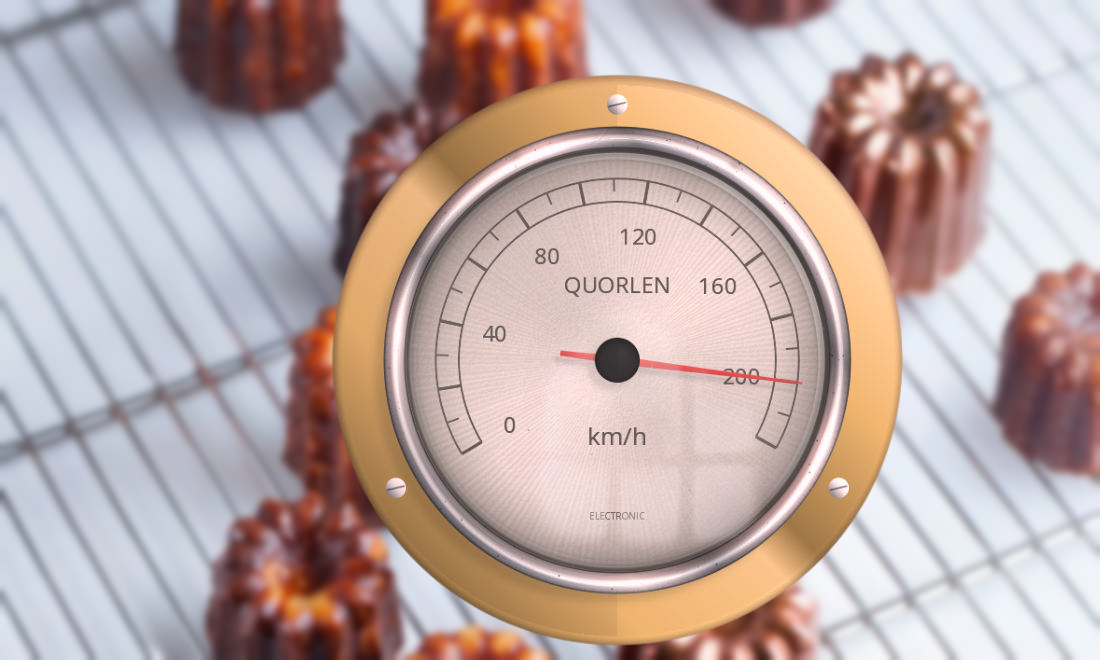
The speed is value=200 unit=km/h
